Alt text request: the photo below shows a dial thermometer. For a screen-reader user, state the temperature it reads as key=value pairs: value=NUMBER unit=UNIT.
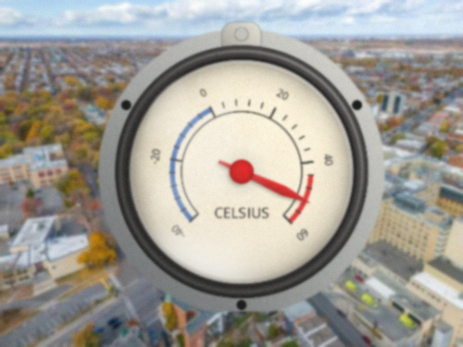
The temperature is value=52 unit=°C
